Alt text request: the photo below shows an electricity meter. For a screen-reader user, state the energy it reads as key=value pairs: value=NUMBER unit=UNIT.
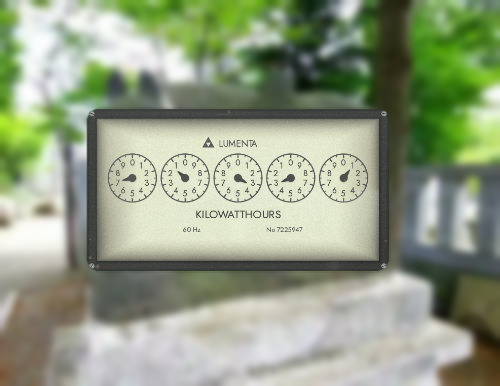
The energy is value=71331 unit=kWh
